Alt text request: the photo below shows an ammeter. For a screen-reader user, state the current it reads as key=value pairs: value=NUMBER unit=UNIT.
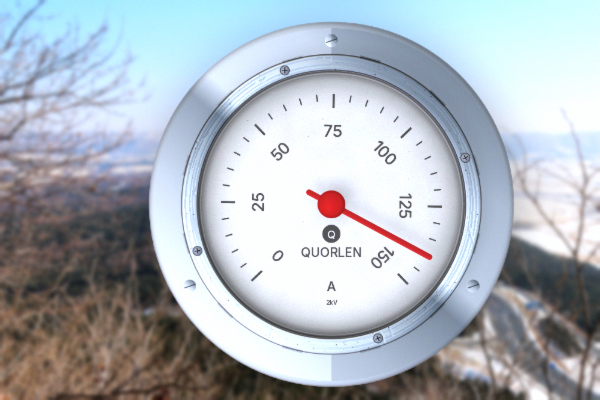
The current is value=140 unit=A
